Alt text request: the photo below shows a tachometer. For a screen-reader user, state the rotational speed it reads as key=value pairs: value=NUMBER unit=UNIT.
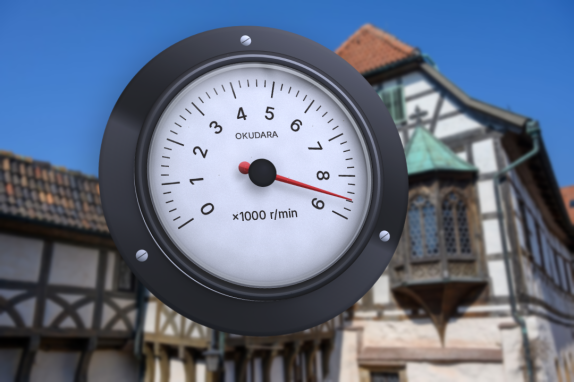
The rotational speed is value=8600 unit=rpm
